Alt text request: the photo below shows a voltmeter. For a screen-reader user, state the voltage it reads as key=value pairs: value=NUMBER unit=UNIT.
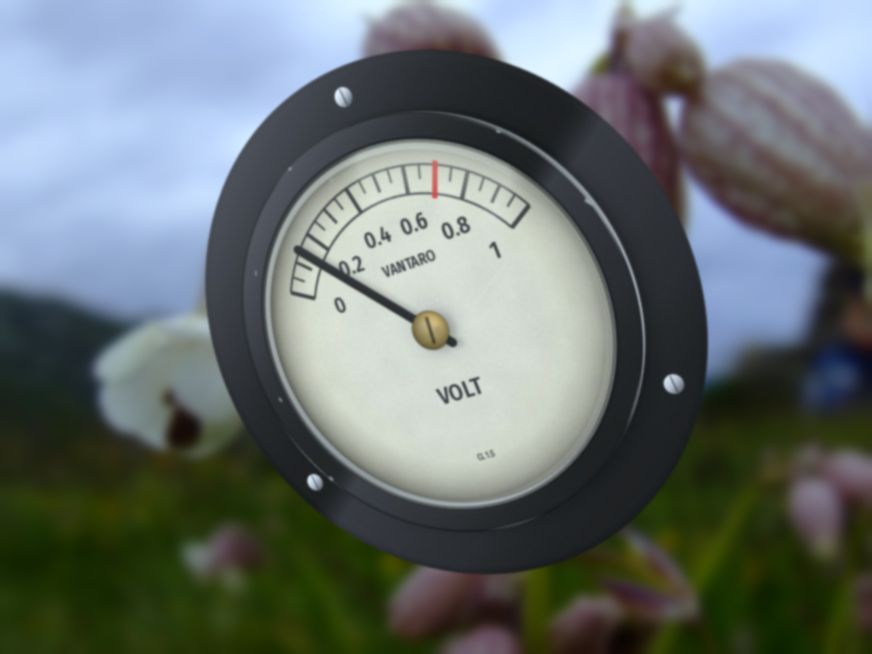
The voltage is value=0.15 unit=V
